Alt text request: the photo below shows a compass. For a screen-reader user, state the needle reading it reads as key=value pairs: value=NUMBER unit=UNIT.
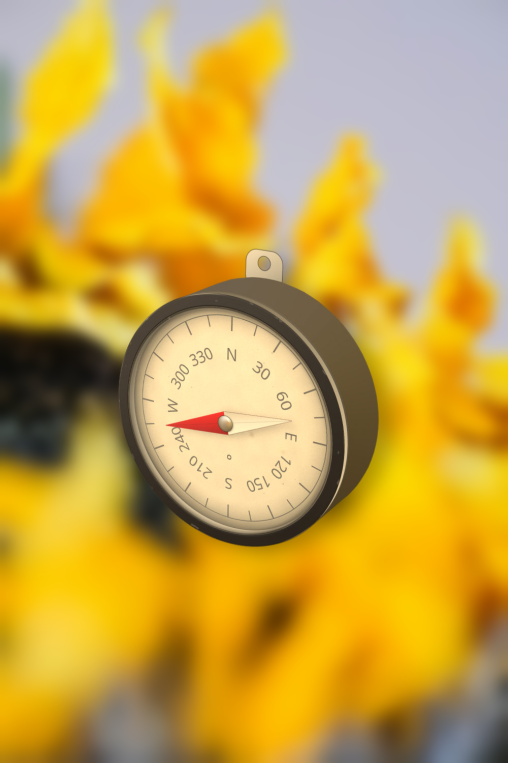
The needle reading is value=255 unit=°
